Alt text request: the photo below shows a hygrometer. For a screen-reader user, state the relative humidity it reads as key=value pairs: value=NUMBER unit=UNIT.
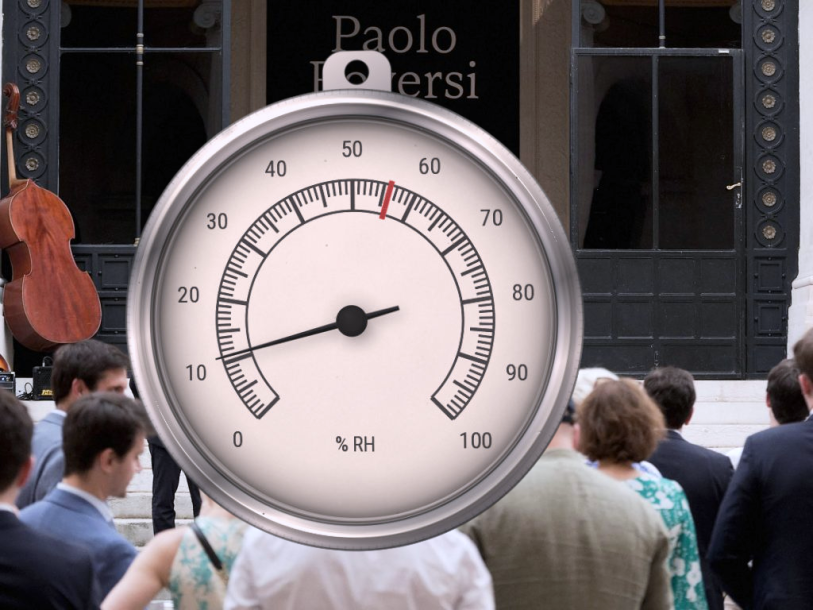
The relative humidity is value=11 unit=%
